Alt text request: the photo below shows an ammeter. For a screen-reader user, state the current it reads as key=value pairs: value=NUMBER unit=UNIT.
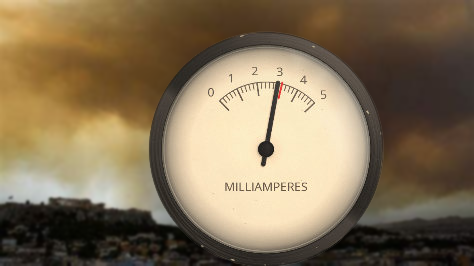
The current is value=3 unit=mA
